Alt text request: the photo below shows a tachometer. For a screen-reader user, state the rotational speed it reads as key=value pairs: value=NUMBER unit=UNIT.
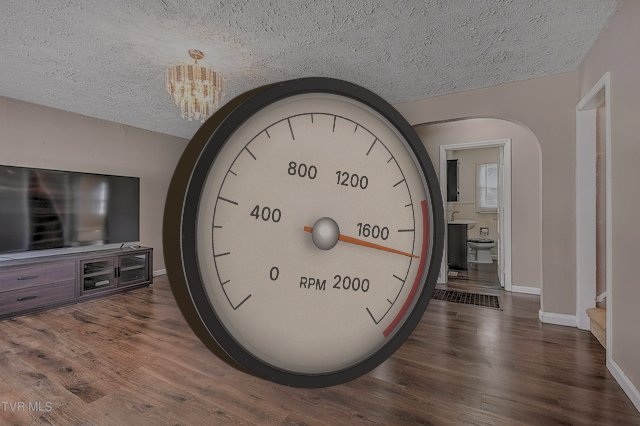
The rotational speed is value=1700 unit=rpm
